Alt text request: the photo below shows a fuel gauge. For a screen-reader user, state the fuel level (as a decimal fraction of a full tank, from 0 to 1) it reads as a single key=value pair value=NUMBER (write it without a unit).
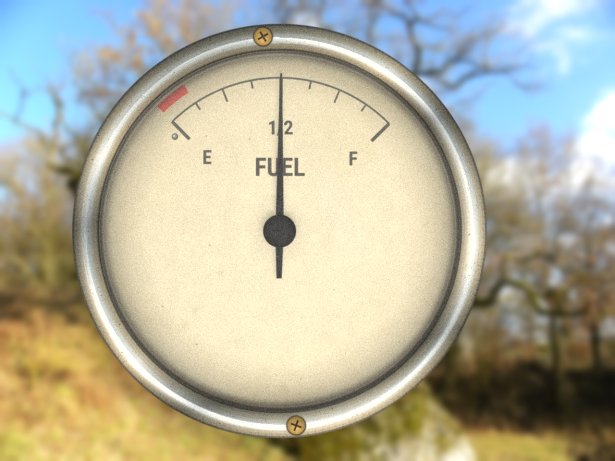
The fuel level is value=0.5
